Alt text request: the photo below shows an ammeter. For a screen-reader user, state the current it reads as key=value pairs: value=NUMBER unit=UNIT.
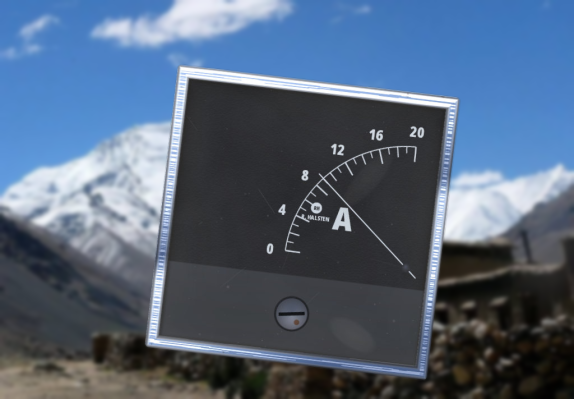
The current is value=9 unit=A
